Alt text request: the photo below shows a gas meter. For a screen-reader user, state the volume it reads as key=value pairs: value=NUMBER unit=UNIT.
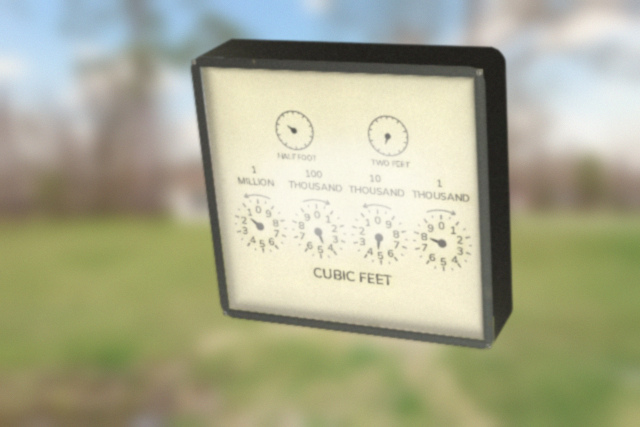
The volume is value=144800 unit=ft³
